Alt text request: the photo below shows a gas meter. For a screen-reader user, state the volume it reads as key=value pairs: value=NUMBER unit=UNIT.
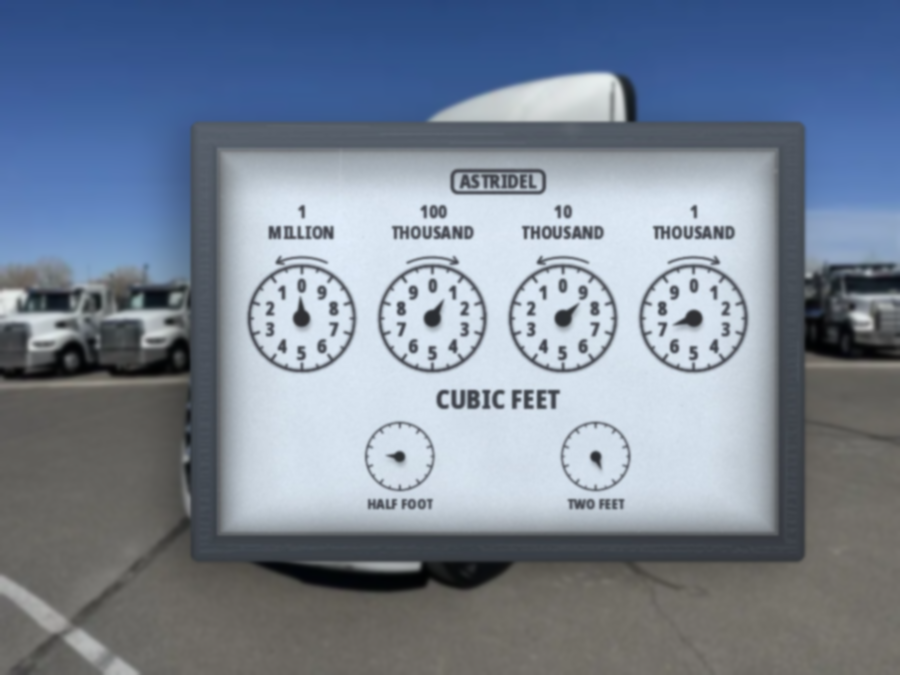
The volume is value=8700 unit=ft³
